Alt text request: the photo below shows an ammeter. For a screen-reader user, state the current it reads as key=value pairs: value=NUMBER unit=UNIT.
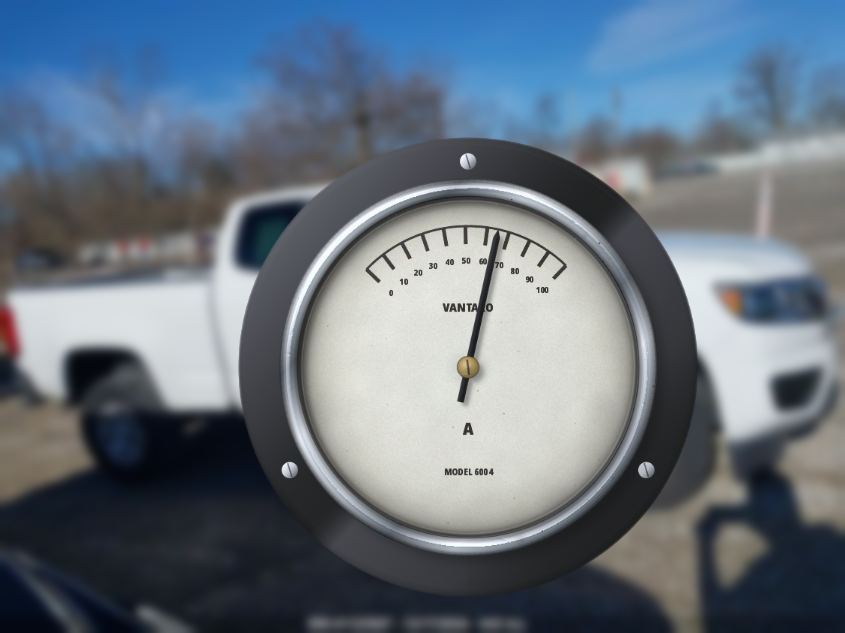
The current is value=65 unit=A
